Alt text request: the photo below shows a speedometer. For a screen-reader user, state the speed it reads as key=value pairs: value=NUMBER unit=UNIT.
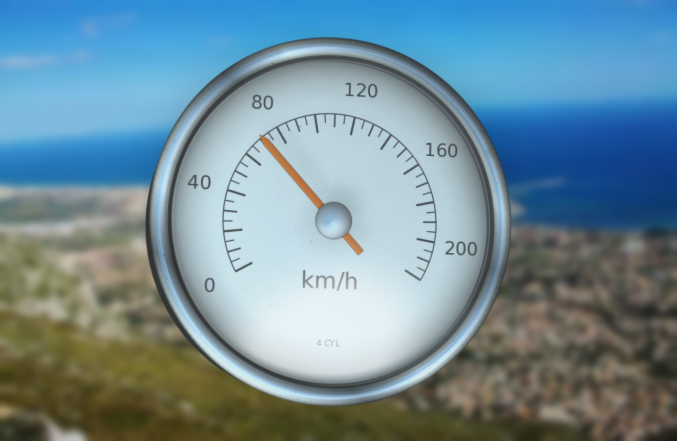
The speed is value=70 unit=km/h
